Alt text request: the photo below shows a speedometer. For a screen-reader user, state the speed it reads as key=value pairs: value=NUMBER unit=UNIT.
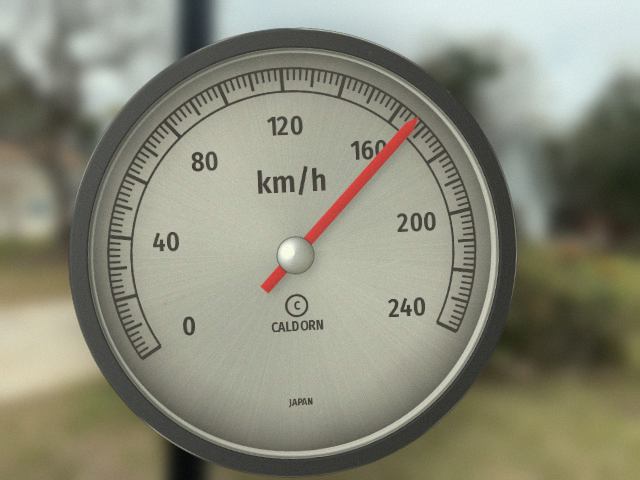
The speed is value=166 unit=km/h
